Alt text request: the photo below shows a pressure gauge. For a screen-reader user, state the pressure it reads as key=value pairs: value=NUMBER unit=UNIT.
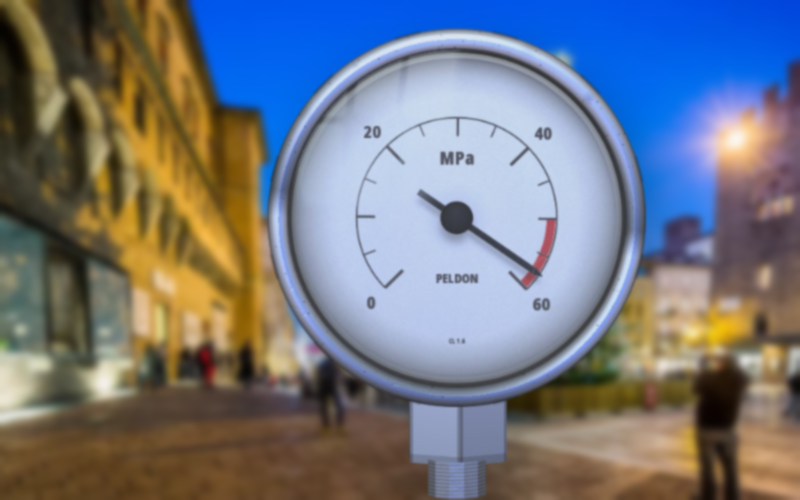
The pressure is value=57.5 unit=MPa
